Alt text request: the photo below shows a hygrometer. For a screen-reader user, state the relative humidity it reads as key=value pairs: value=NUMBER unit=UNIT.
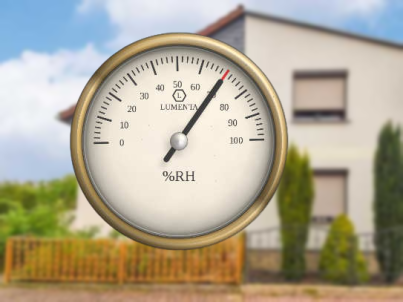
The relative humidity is value=70 unit=%
